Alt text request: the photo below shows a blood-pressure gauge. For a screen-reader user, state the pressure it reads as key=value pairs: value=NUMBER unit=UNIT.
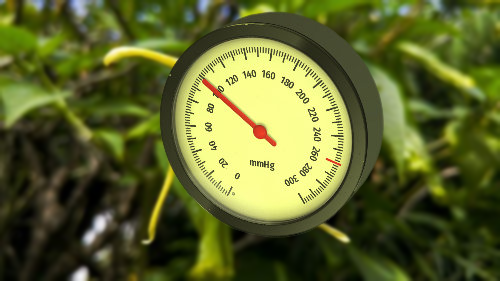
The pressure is value=100 unit=mmHg
